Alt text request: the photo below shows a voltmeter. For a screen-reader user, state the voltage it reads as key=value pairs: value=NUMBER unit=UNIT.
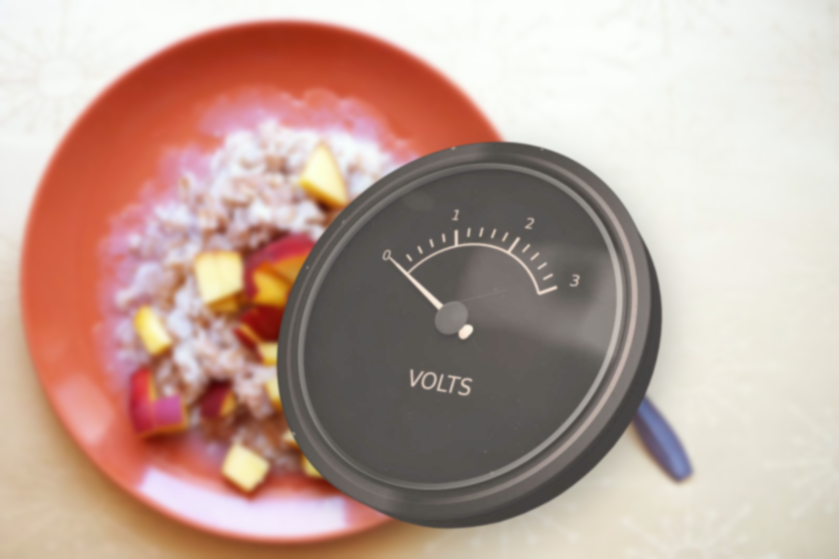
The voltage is value=0 unit=V
